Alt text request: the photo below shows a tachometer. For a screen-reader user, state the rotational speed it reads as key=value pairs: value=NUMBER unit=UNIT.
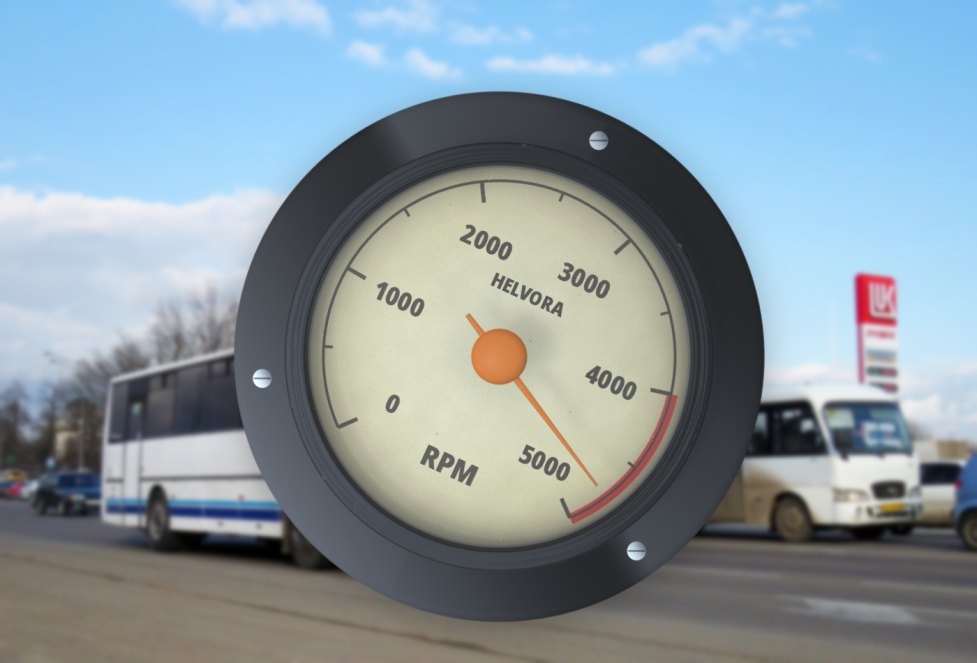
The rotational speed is value=4750 unit=rpm
